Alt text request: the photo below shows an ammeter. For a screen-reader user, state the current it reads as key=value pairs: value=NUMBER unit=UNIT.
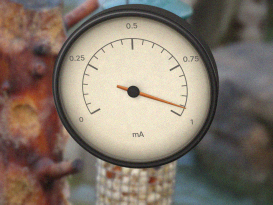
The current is value=0.95 unit=mA
